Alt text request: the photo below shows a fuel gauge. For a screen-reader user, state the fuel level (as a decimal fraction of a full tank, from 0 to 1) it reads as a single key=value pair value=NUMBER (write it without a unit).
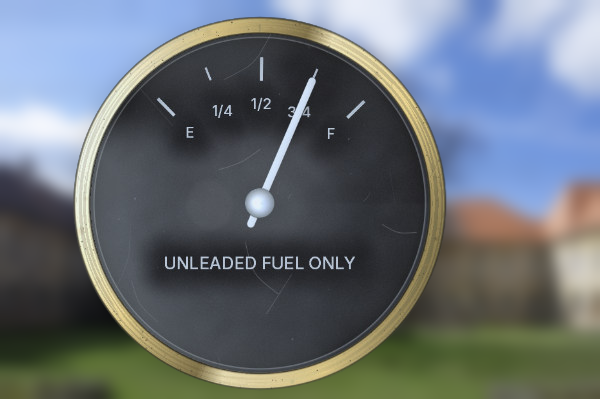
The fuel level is value=0.75
